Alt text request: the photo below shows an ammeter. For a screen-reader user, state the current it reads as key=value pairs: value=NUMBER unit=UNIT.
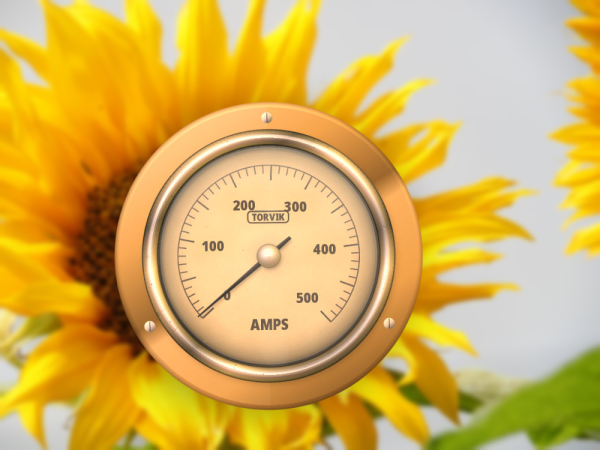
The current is value=5 unit=A
